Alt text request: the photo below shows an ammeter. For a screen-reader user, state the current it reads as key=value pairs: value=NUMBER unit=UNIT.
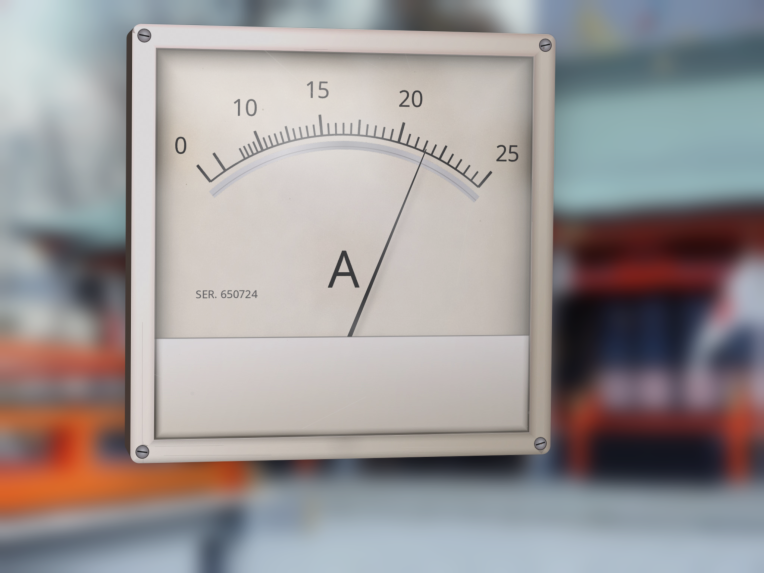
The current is value=21.5 unit=A
